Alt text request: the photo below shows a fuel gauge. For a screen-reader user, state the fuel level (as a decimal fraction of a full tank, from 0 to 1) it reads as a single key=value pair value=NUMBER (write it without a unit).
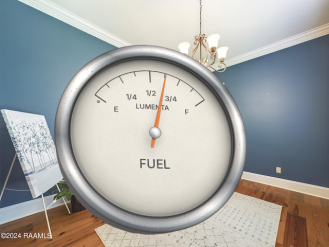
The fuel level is value=0.625
